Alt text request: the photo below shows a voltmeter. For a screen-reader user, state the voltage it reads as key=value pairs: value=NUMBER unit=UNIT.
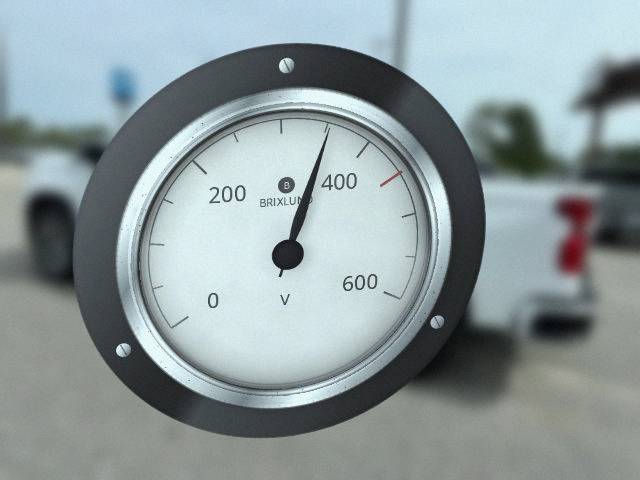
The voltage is value=350 unit=V
